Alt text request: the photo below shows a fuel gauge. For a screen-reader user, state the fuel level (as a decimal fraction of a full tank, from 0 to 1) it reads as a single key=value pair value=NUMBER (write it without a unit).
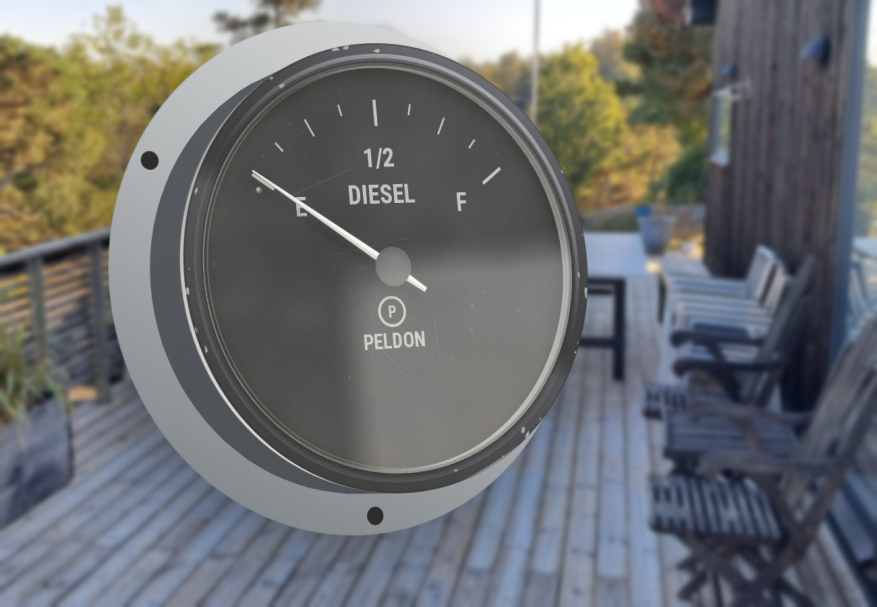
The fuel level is value=0
